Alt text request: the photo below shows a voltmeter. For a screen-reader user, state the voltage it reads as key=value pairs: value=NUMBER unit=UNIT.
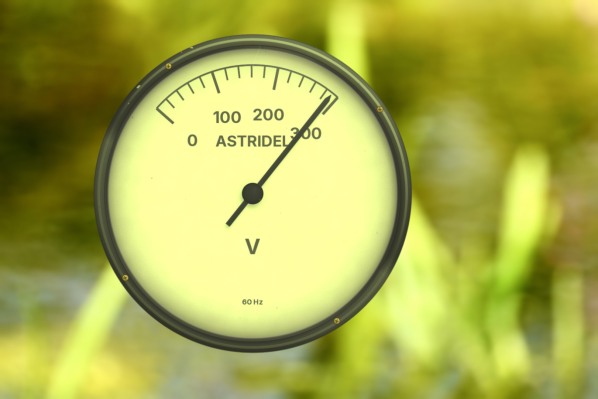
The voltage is value=290 unit=V
